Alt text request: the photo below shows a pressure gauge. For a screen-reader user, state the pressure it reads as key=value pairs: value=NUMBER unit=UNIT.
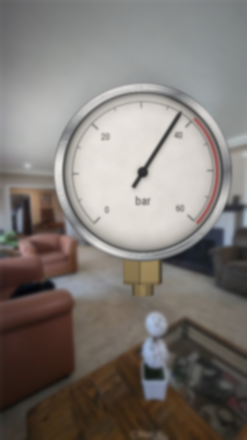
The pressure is value=37.5 unit=bar
